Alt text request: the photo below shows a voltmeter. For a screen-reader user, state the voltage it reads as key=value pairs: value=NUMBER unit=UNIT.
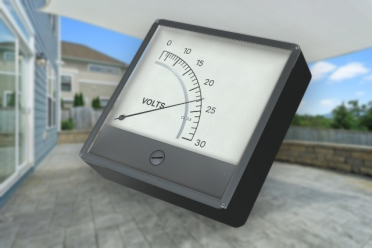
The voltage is value=23 unit=V
